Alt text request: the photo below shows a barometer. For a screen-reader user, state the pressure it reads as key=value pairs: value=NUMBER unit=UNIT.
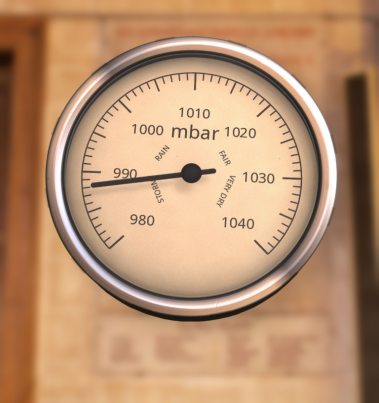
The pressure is value=988 unit=mbar
